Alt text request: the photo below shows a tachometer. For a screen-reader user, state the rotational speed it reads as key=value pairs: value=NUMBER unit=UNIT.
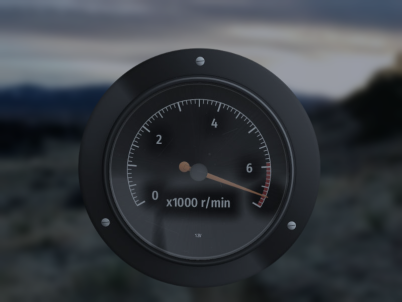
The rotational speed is value=6700 unit=rpm
